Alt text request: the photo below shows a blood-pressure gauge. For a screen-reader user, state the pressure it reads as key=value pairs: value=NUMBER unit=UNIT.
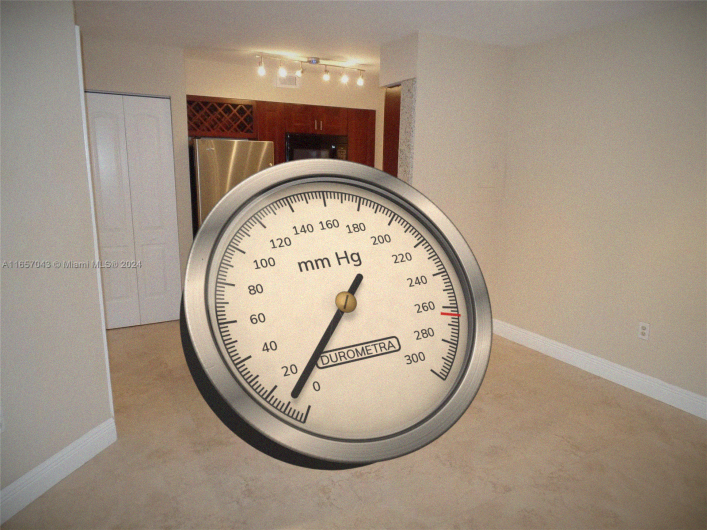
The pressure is value=10 unit=mmHg
